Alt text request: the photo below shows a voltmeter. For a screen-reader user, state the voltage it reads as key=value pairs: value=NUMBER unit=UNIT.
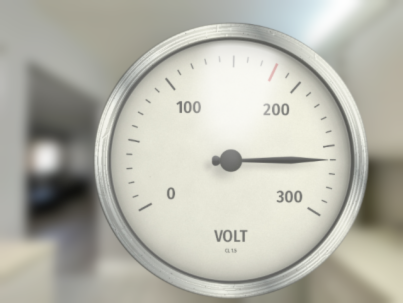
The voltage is value=260 unit=V
